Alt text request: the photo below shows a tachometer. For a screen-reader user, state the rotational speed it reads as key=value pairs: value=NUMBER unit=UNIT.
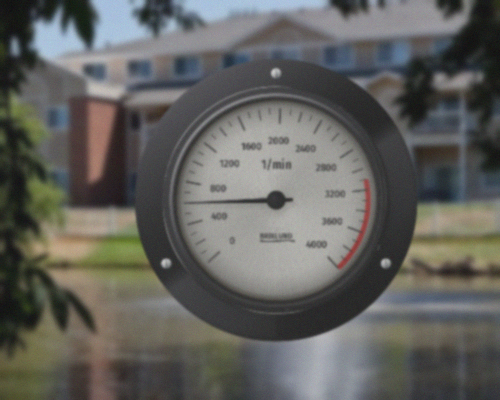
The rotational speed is value=600 unit=rpm
